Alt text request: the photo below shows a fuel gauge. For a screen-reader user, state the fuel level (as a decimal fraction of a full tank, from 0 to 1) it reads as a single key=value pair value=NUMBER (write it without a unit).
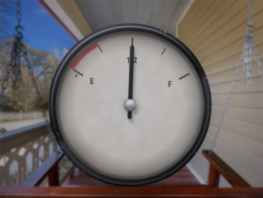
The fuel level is value=0.5
